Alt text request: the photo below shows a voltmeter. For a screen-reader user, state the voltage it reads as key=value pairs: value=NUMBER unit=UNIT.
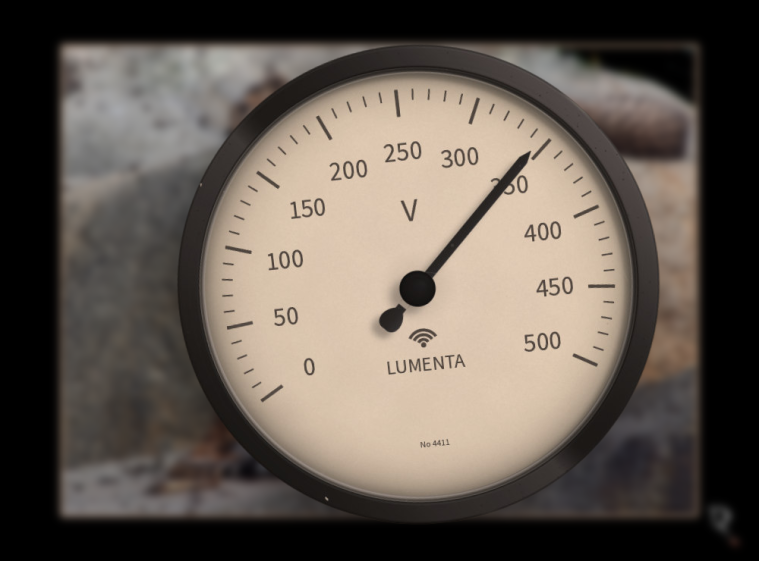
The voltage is value=345 unit=V
